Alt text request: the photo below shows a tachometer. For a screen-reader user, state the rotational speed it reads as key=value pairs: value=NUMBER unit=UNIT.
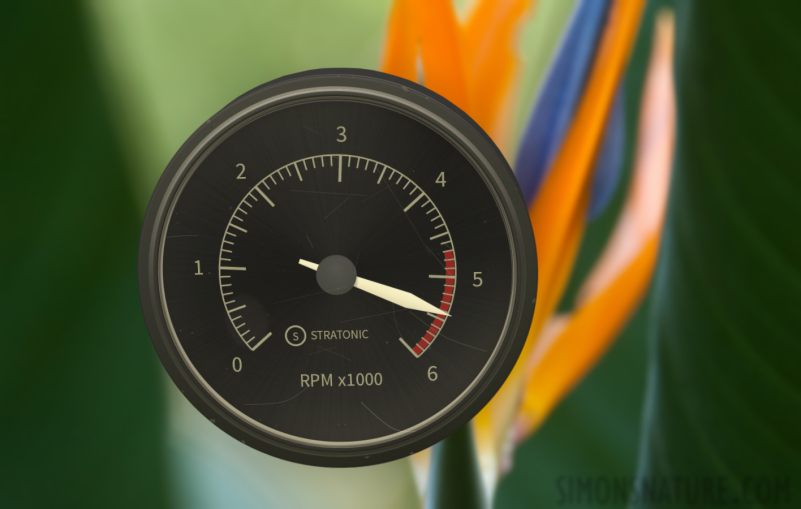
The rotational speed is value=5400 unit=rpm
